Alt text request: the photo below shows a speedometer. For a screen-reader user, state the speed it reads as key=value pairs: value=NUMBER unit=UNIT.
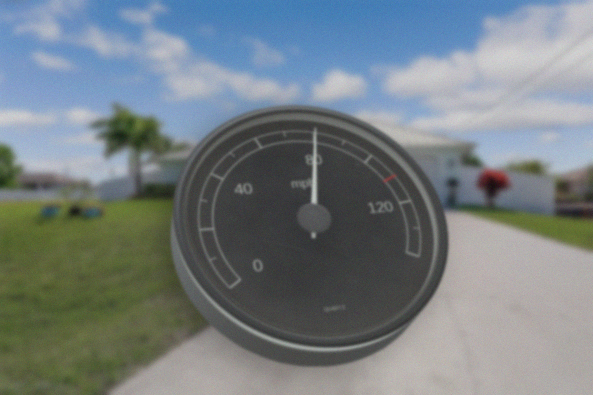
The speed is value=80 unit=mph
